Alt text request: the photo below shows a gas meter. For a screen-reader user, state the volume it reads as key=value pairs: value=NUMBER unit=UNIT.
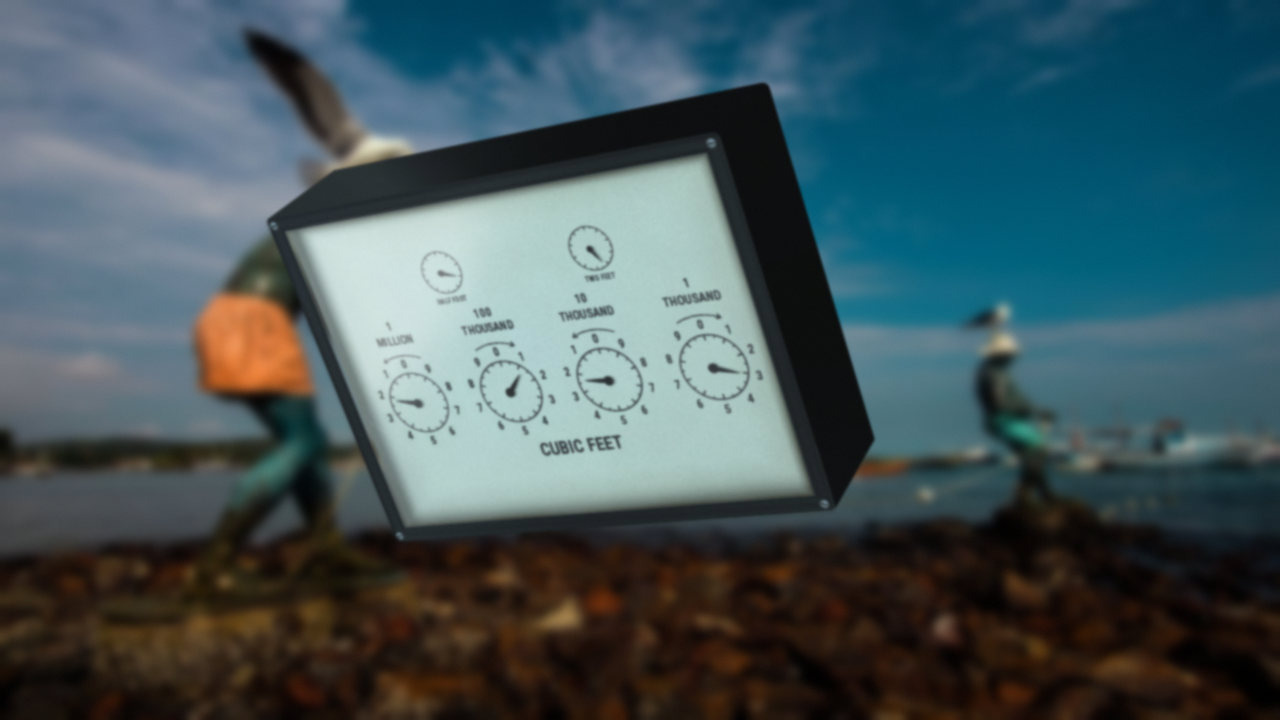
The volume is value=212300 unit=ft³
